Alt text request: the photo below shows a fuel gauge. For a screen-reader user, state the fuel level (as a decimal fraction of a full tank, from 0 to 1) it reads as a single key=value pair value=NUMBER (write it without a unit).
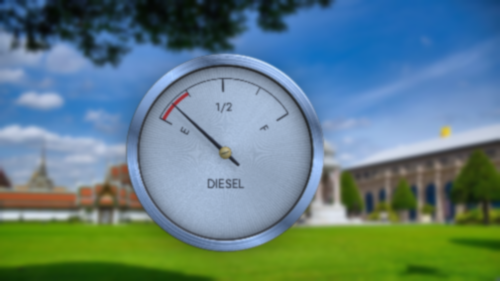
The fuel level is value=0.125
